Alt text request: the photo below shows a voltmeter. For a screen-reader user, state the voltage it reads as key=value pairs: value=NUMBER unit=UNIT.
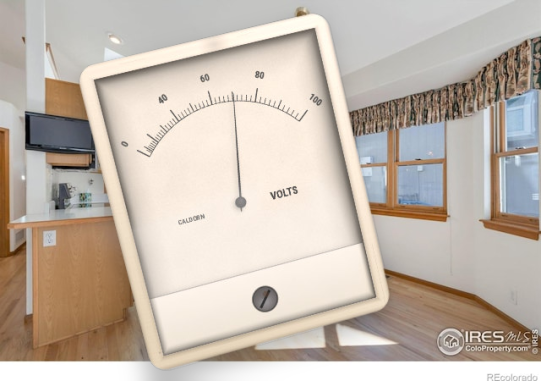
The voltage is value=70 unit=V
